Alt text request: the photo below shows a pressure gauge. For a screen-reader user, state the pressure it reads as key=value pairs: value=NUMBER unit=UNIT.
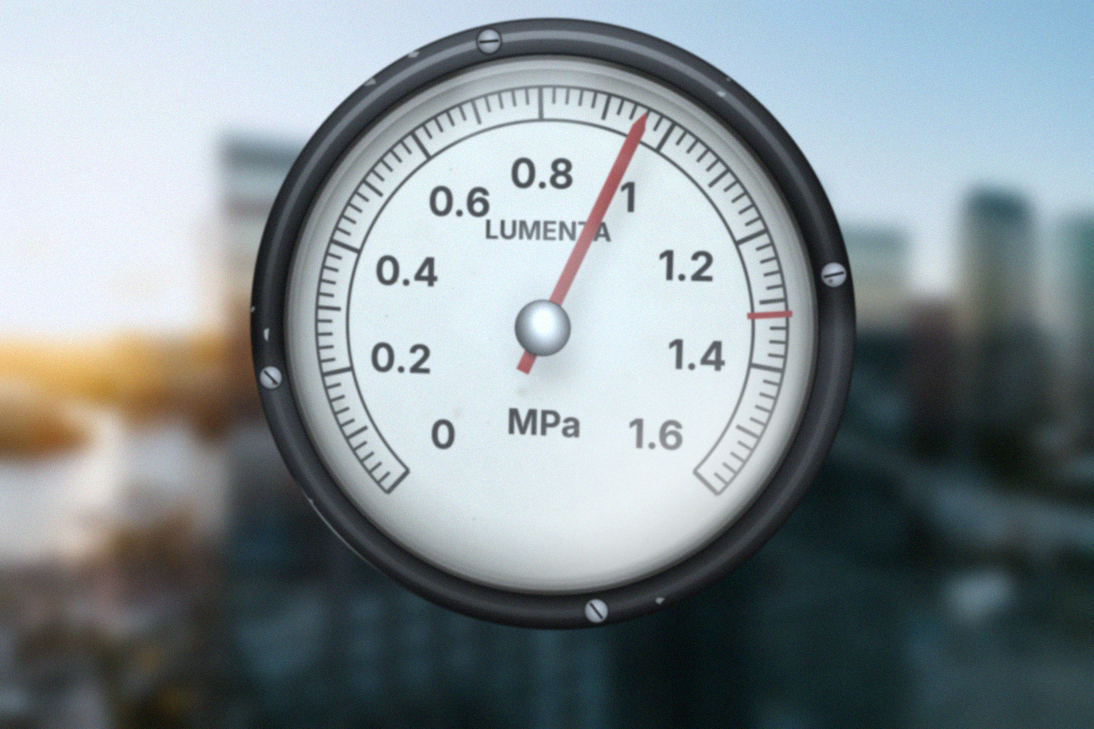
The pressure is value=0.96 unit=MPa
